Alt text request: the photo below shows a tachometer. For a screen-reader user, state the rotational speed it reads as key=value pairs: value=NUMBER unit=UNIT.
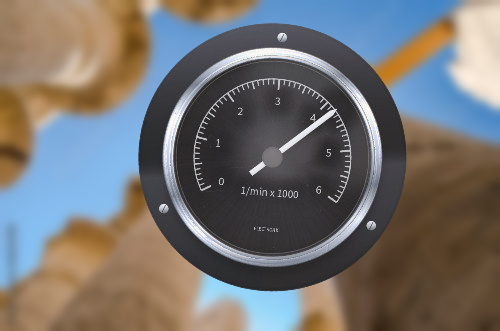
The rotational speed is value=4200 unit=rpm
